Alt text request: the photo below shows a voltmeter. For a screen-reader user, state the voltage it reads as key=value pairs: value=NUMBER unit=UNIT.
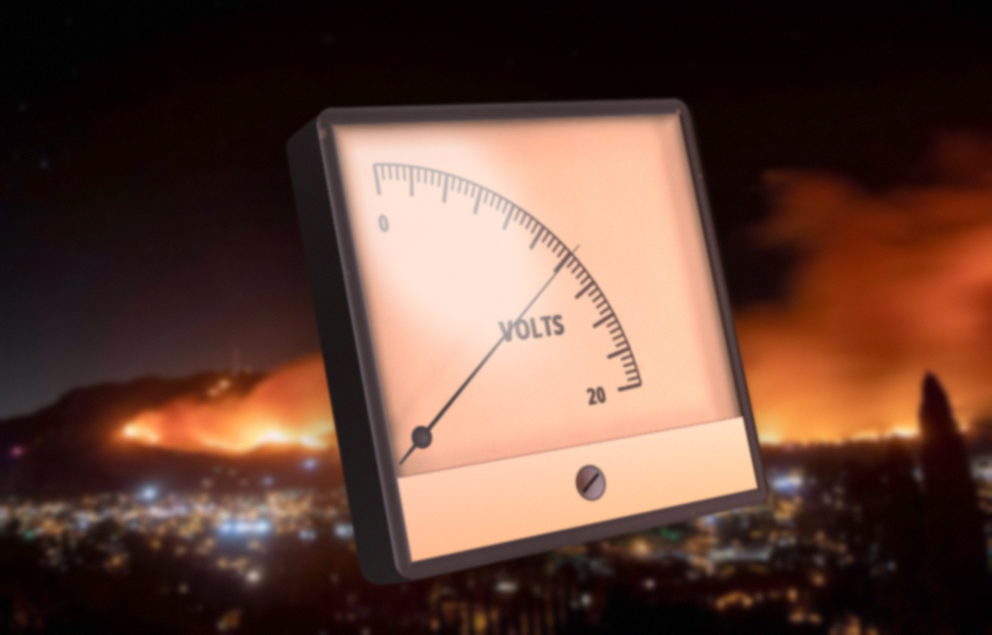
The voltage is value=12 unit=V
